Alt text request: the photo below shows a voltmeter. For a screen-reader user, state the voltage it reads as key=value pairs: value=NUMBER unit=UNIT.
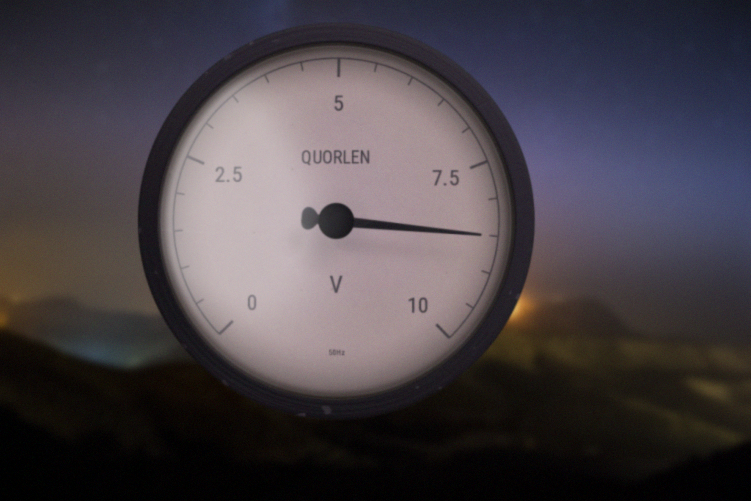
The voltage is value=8.5 unit=V
